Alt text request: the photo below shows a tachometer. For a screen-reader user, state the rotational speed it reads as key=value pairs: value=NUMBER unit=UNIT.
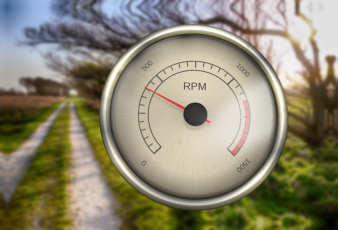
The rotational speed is value=400 unit=rpm
